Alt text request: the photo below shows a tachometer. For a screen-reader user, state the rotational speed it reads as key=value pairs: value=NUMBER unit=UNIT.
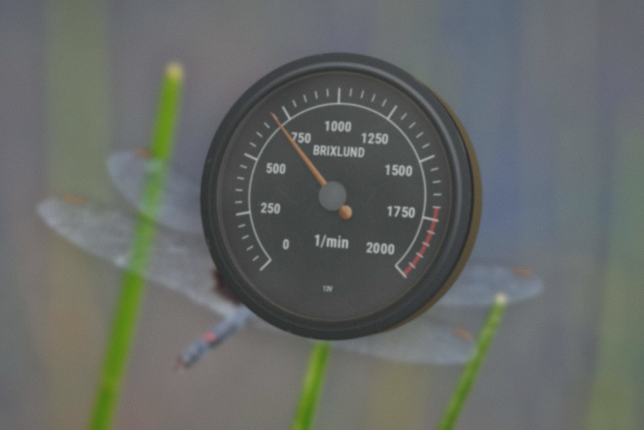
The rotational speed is value=700 unit=rpm
